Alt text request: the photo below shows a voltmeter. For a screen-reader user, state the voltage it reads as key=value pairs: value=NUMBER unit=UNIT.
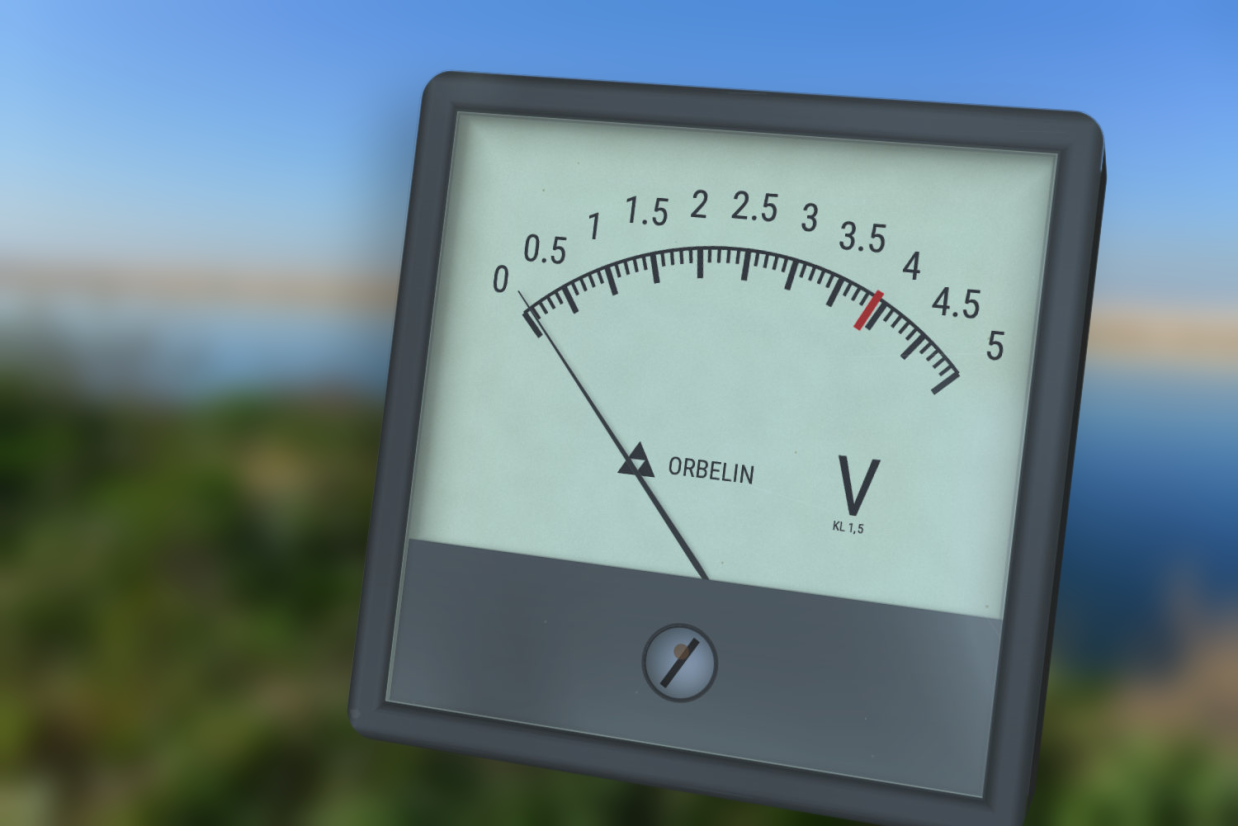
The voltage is value=0.1 unit=V
